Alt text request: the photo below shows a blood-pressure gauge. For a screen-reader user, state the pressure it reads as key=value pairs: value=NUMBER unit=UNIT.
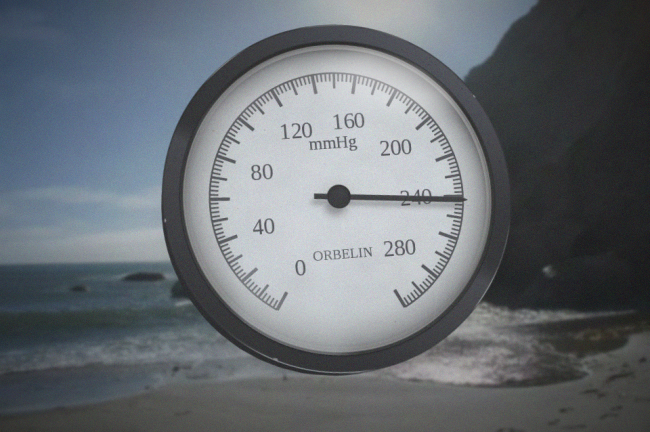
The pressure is value=242 unit=mmHg
